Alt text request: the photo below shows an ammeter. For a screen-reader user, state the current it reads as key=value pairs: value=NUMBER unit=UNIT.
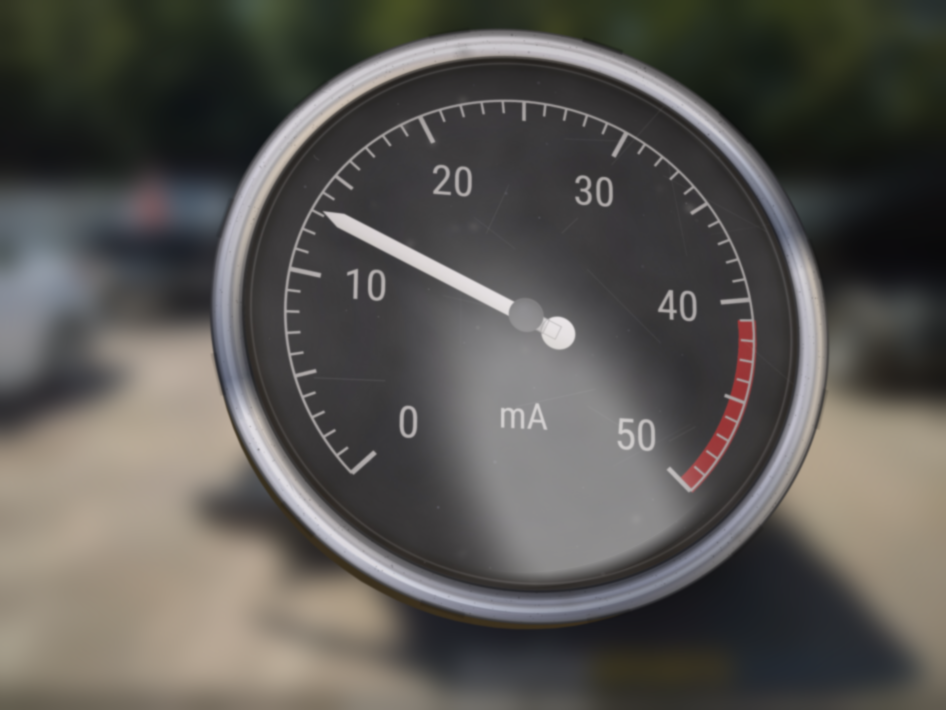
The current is value=13 unit=mA
